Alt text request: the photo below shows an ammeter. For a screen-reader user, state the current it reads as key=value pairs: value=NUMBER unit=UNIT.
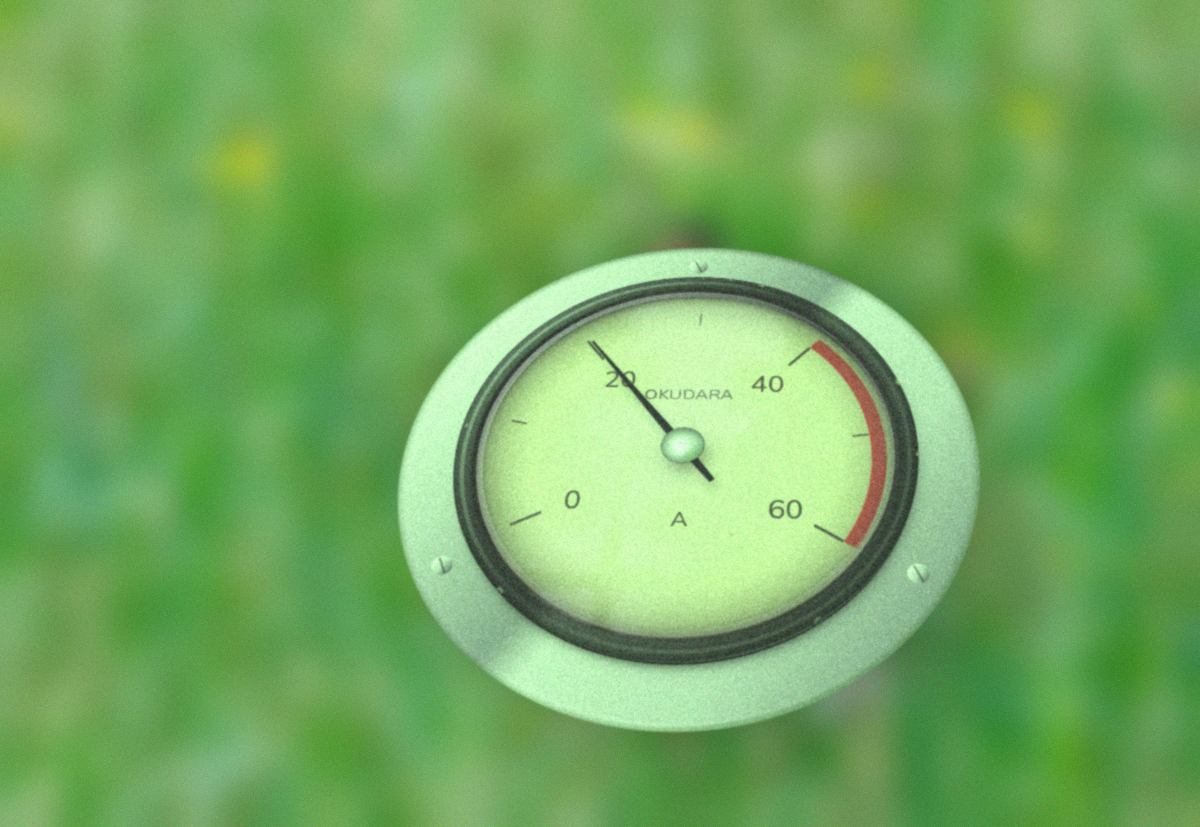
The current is value=20 unit=A
